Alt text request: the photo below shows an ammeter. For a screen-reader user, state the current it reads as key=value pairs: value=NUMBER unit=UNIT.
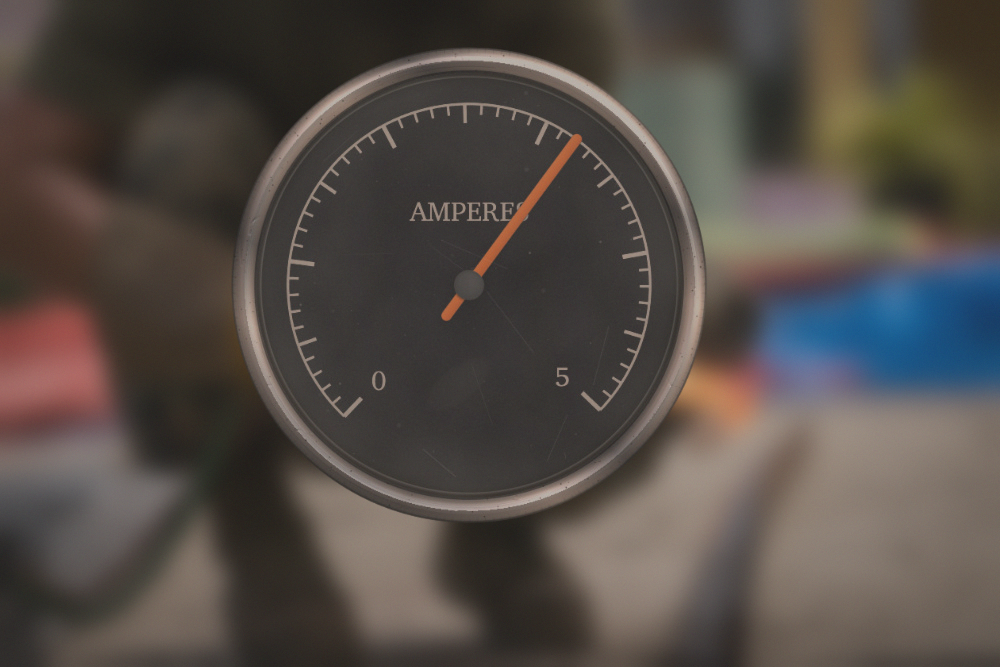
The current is value=3.2 unit=A
